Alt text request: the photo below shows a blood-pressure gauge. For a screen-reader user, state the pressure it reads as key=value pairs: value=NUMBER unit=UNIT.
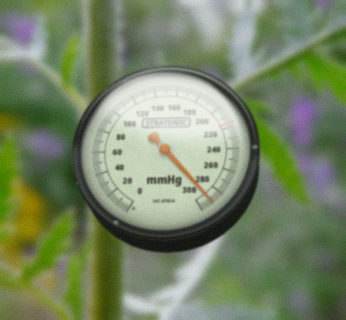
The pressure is value=290 unit=mmHg
